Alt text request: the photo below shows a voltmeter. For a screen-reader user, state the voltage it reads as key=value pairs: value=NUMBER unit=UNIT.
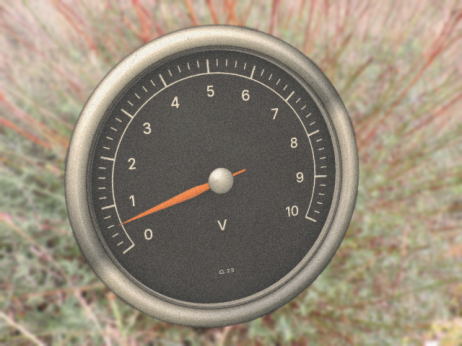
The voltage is value=0.6 unit=V
